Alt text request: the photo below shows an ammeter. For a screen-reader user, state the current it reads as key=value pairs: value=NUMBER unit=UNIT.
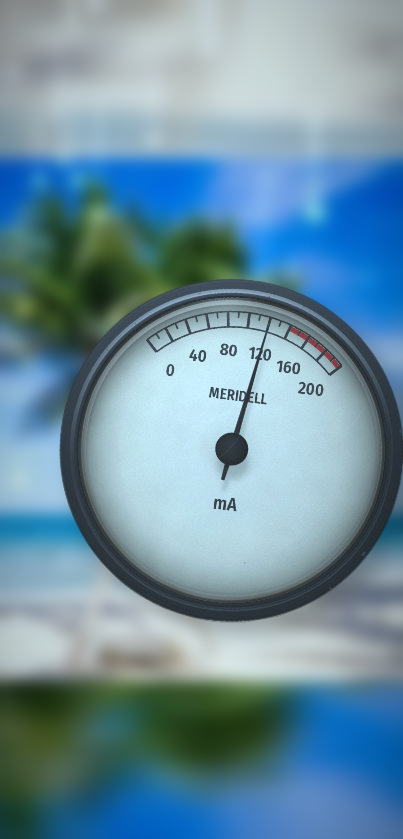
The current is value=120 unit=mA
